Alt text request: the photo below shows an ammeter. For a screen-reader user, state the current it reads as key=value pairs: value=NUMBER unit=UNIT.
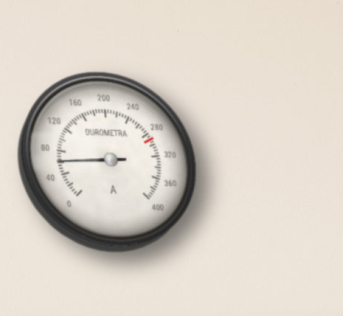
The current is value=60 unit=A
